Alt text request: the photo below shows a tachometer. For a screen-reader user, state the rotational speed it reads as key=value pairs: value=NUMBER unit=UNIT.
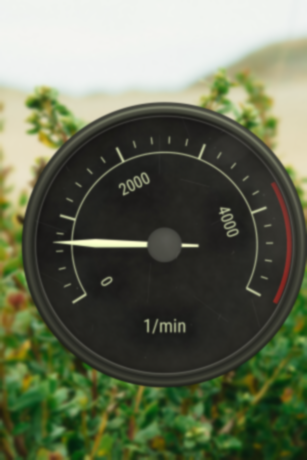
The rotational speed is value=700 unit=rpm
